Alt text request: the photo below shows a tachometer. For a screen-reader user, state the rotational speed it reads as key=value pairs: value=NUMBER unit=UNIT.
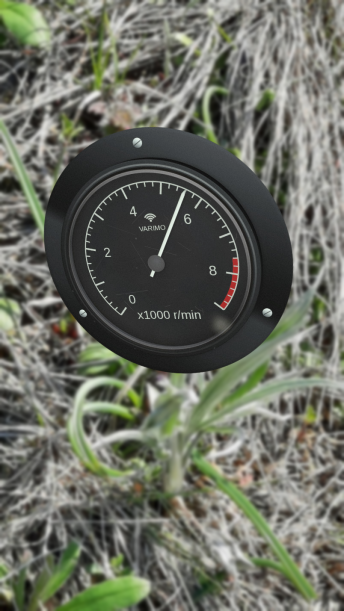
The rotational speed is value=5600 unit=rpm
